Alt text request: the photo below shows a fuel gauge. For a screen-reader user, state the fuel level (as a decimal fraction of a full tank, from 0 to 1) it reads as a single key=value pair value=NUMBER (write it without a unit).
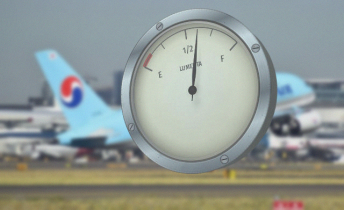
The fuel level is value=0.625
